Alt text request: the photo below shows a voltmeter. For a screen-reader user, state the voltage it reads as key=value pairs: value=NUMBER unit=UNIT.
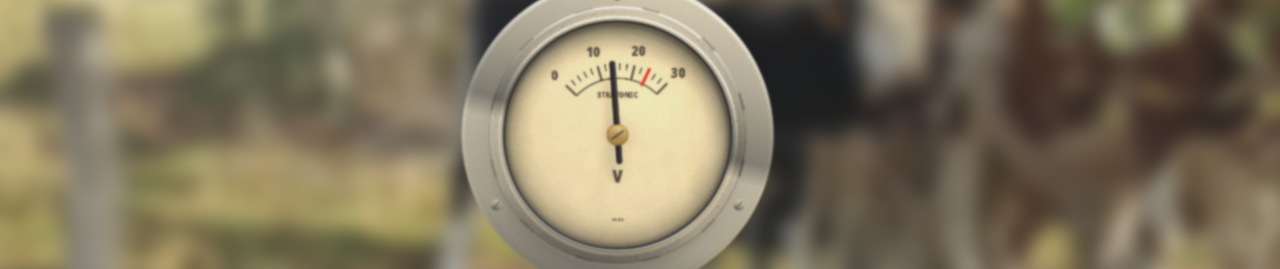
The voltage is value=14 unit=V
